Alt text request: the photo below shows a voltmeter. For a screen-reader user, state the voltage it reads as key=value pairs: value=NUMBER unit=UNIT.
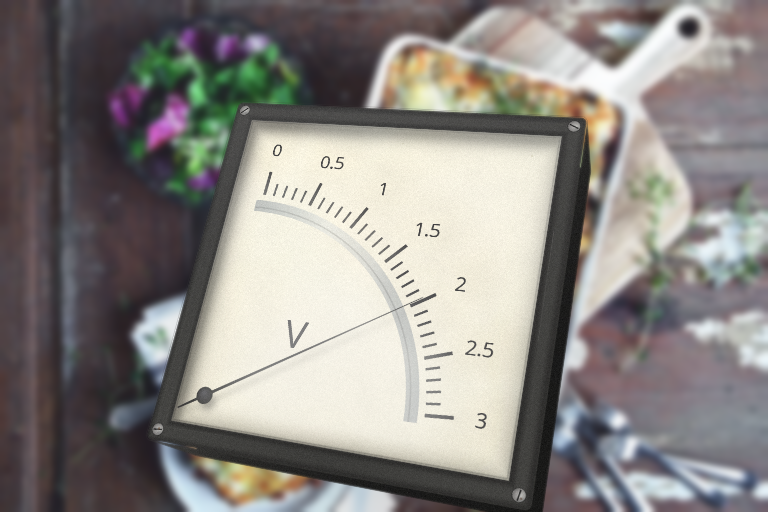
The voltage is value=2 unit=V
